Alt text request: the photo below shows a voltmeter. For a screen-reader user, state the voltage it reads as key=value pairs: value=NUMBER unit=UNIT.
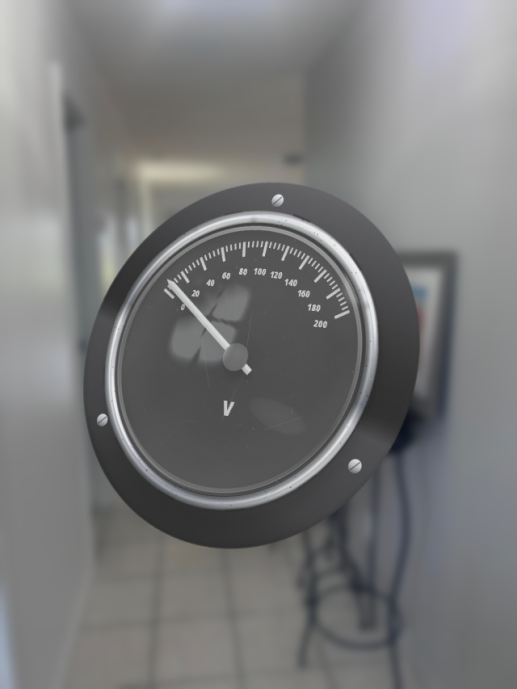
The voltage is value=8 unit=V
